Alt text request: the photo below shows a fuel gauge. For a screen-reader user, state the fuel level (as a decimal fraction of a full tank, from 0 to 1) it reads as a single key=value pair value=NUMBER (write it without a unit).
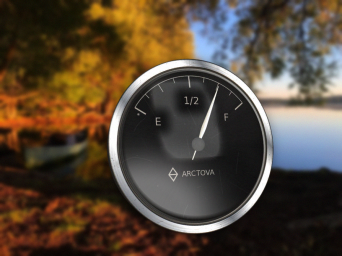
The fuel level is value=0.75
